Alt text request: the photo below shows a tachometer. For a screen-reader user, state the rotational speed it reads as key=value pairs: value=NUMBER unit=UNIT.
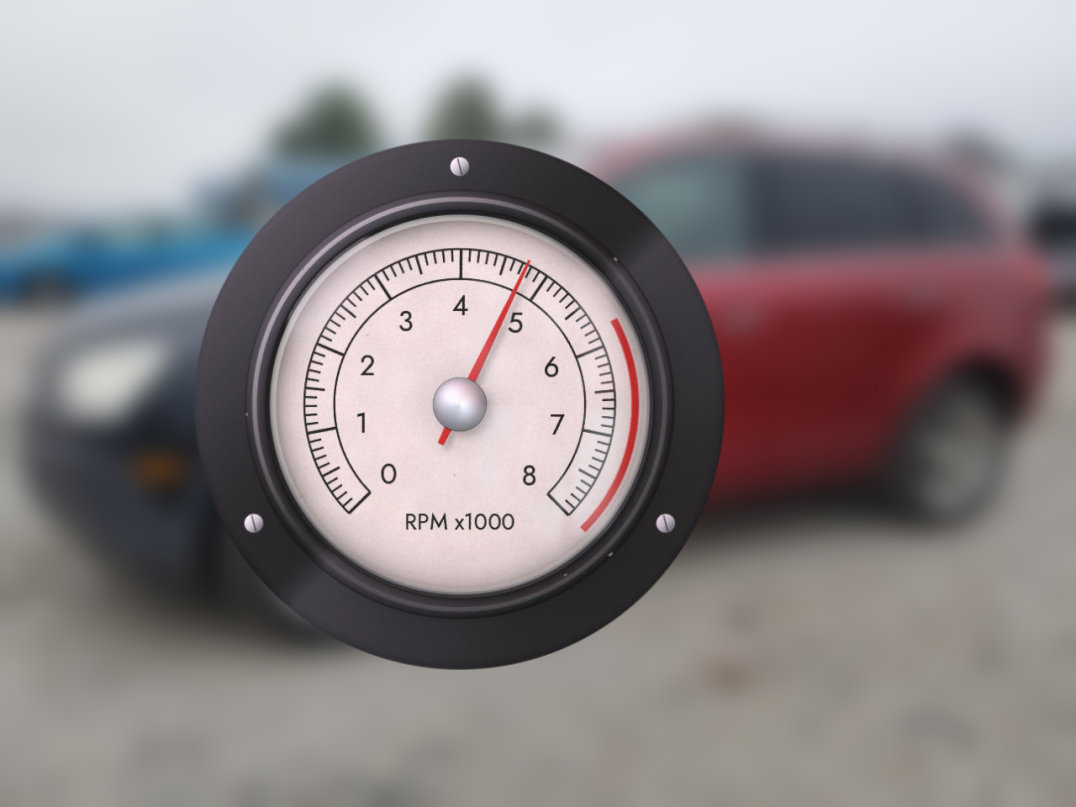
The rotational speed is value=4750 unit=rpm
